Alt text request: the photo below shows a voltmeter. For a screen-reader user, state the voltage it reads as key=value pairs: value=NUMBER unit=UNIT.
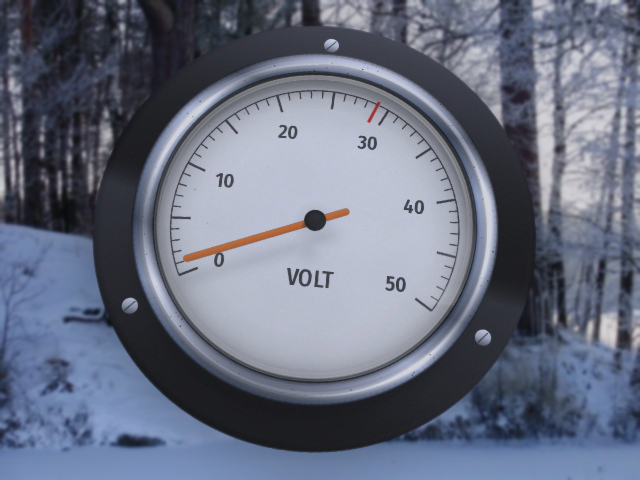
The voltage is value=1 unit=V
